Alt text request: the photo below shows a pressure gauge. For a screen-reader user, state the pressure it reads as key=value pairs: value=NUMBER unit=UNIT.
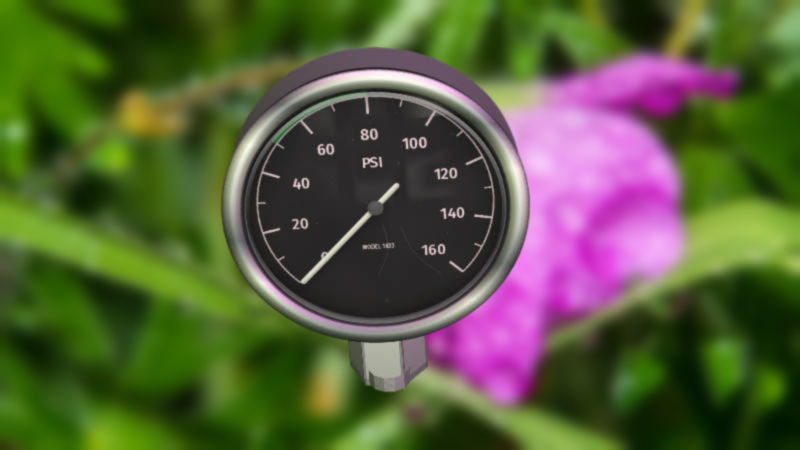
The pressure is value=0 unit=psi
